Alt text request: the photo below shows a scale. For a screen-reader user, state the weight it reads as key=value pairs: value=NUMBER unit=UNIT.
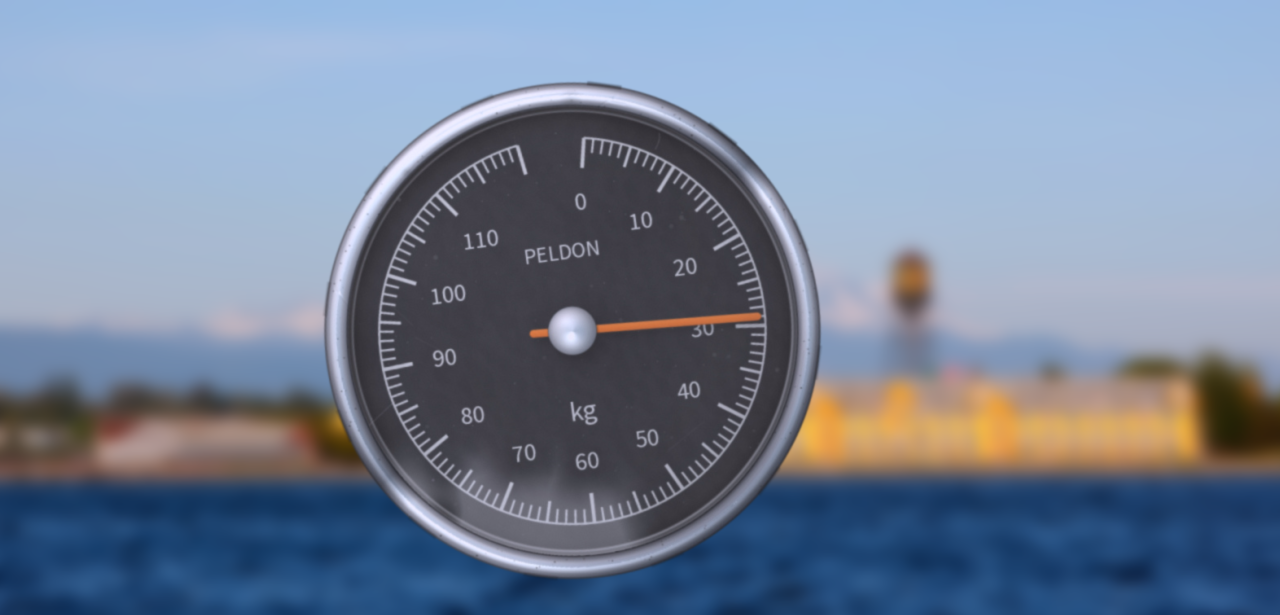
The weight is value=29 unit=kg
